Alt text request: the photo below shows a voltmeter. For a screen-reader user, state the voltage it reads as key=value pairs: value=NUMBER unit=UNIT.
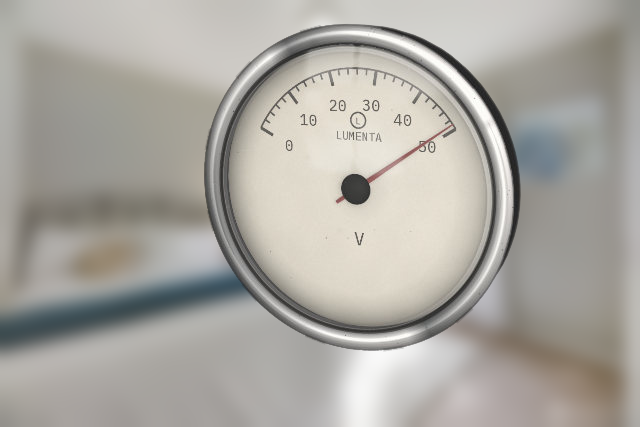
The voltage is value=49 unit=V
